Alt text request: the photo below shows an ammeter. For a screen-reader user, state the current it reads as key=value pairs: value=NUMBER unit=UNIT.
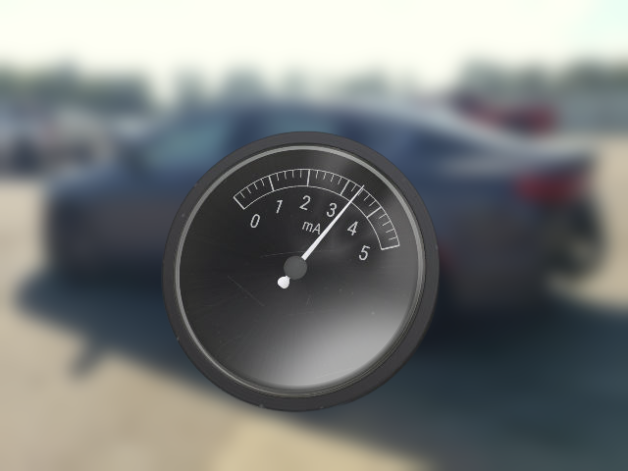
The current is value=3.4 unit=mA
